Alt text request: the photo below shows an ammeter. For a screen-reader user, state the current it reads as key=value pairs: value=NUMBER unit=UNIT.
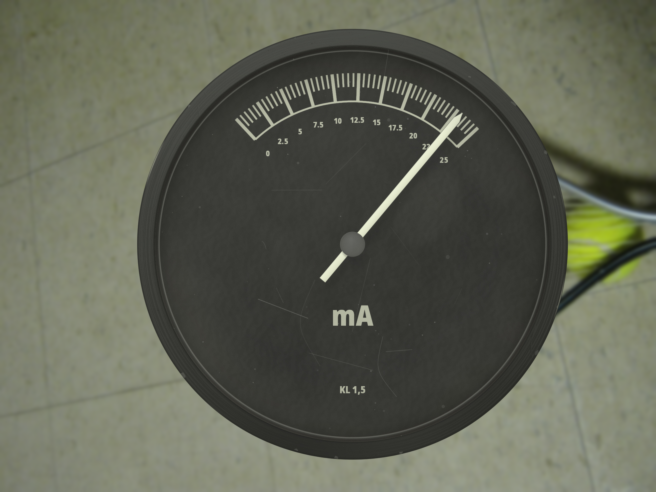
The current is value=23 unit=mA
